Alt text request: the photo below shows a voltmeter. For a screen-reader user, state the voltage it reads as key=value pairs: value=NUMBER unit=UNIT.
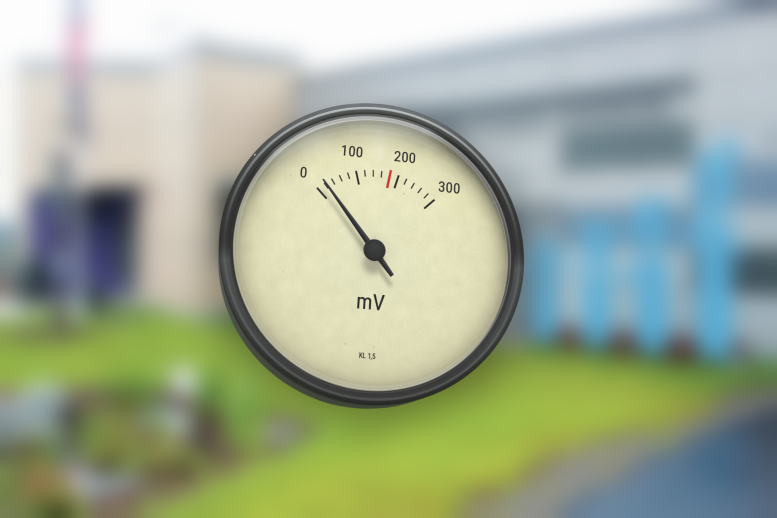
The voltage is value=20 unit=mV
